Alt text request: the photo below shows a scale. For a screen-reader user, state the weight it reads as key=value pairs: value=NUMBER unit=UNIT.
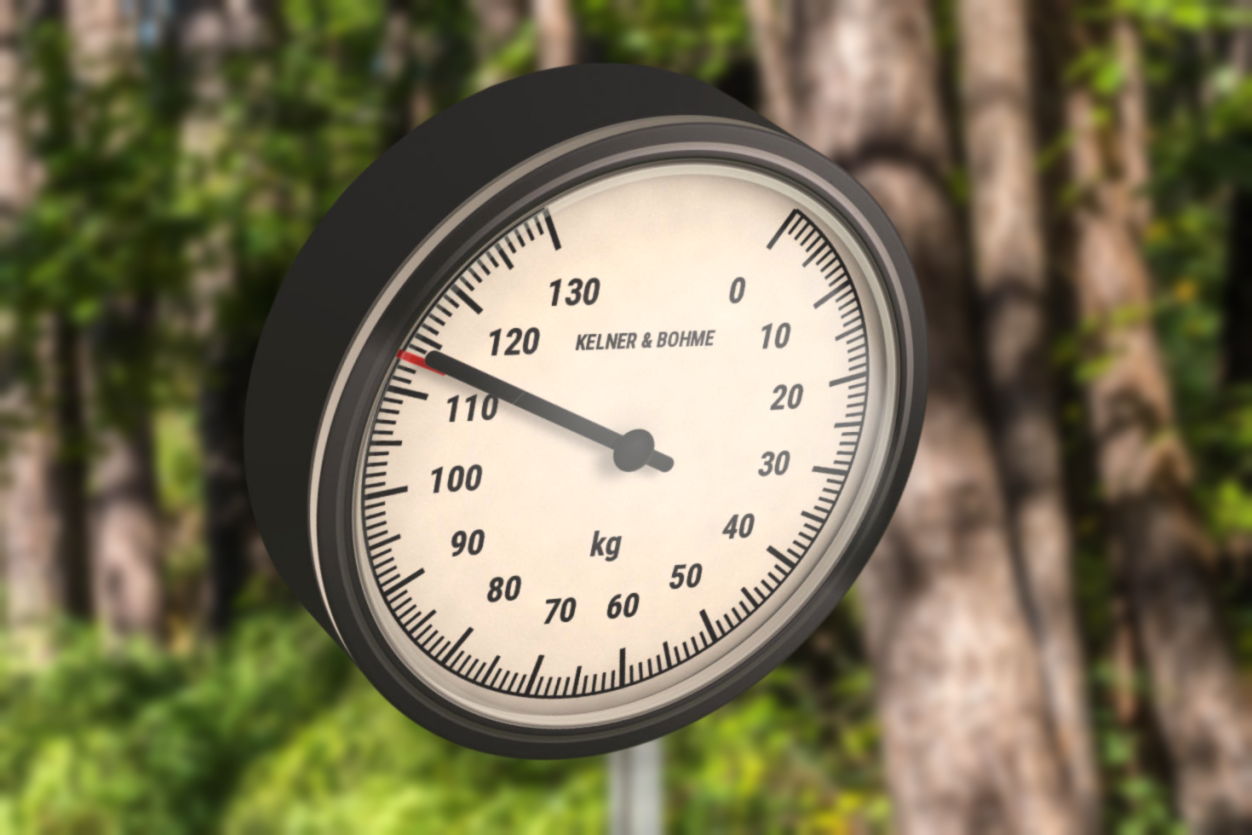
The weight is value=114 unit=kg
